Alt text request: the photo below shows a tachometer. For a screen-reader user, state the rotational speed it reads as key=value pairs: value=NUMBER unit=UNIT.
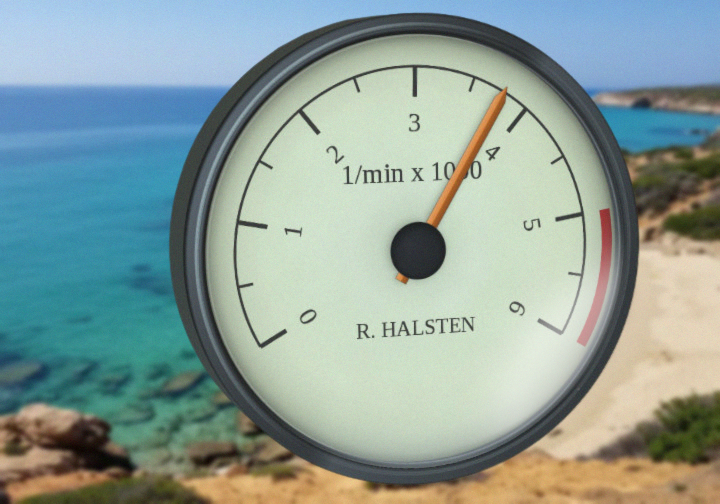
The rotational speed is value=3750 unit=rpm
